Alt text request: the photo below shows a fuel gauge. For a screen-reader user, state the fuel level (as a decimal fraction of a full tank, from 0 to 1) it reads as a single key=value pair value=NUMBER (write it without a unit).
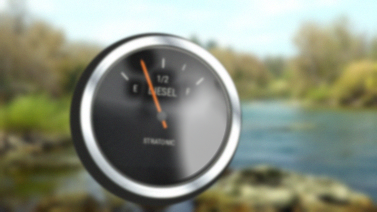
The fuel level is value=0.25
